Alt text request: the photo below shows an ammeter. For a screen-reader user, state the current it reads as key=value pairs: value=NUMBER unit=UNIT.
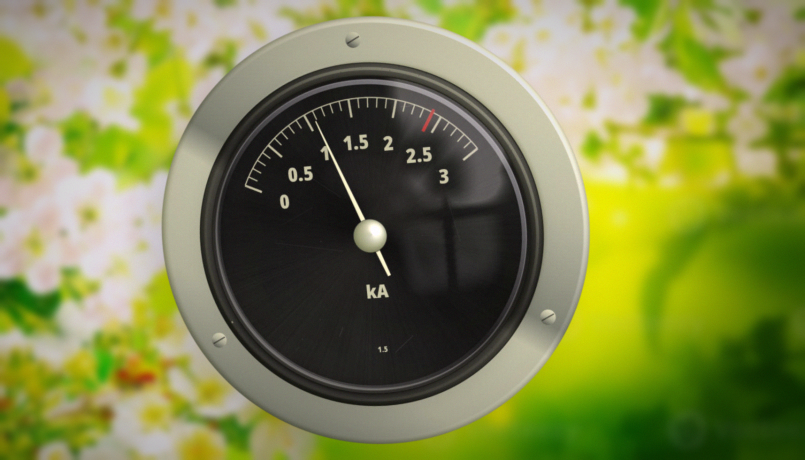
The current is value=1.1 unit=kA
